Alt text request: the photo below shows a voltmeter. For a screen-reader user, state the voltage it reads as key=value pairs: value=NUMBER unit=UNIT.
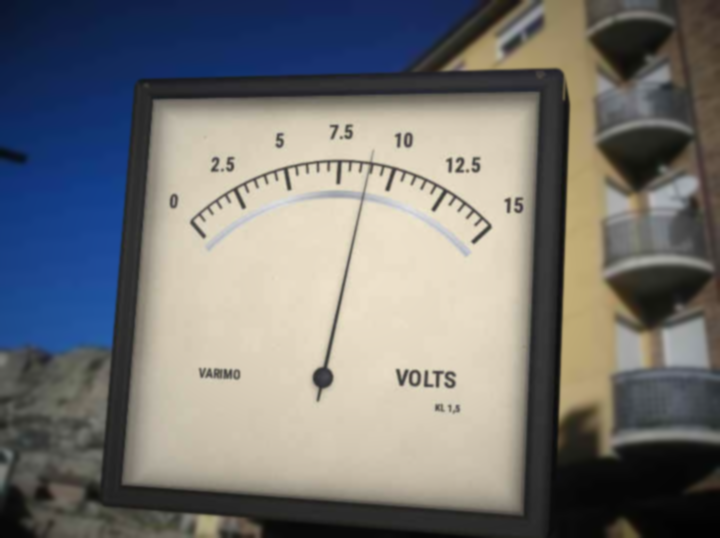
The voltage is value=9 unit=V
